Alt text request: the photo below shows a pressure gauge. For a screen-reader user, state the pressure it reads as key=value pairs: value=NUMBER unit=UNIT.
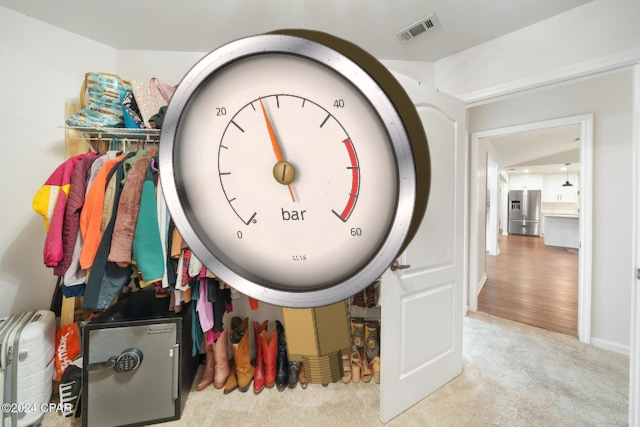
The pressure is value=27.5 unit=bar
